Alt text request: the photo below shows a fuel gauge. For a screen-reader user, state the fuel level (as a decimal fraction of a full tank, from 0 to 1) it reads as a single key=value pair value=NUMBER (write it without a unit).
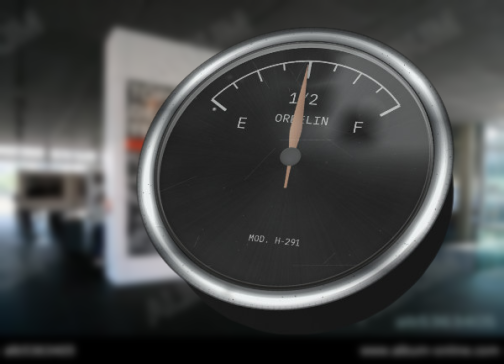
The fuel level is value=0.5
